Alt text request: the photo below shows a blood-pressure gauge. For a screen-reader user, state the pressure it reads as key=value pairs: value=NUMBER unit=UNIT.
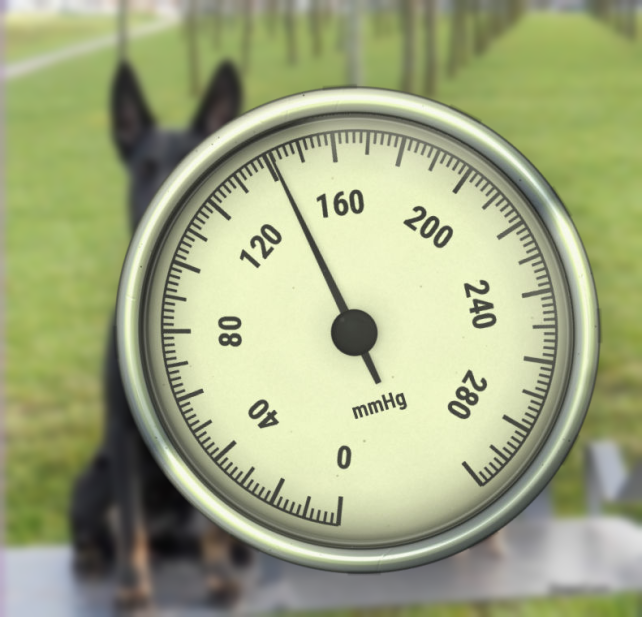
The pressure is value=142 unit=mmHg
